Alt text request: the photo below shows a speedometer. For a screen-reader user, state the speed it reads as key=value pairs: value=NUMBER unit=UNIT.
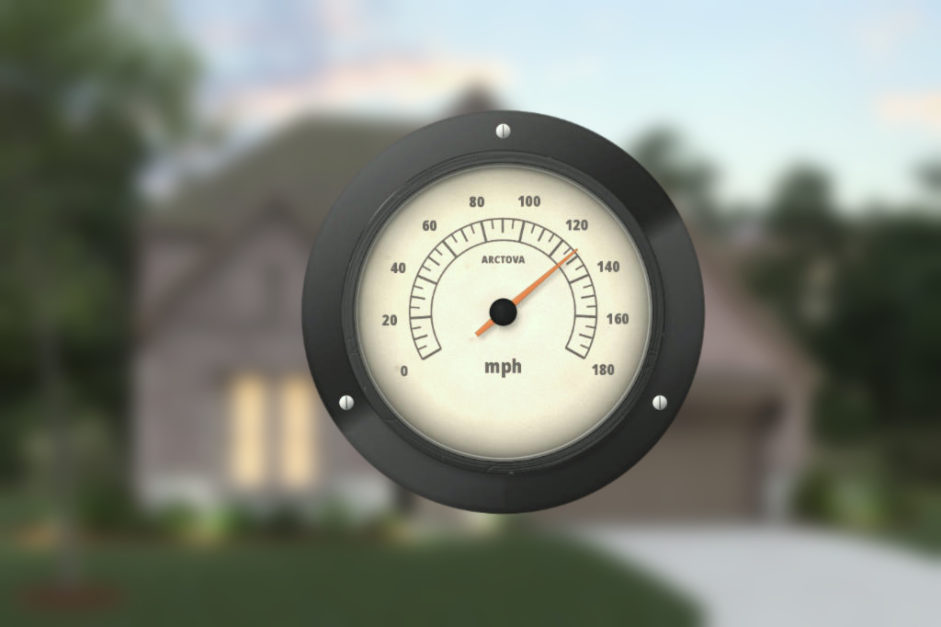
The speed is value=127.5 unit=mph
